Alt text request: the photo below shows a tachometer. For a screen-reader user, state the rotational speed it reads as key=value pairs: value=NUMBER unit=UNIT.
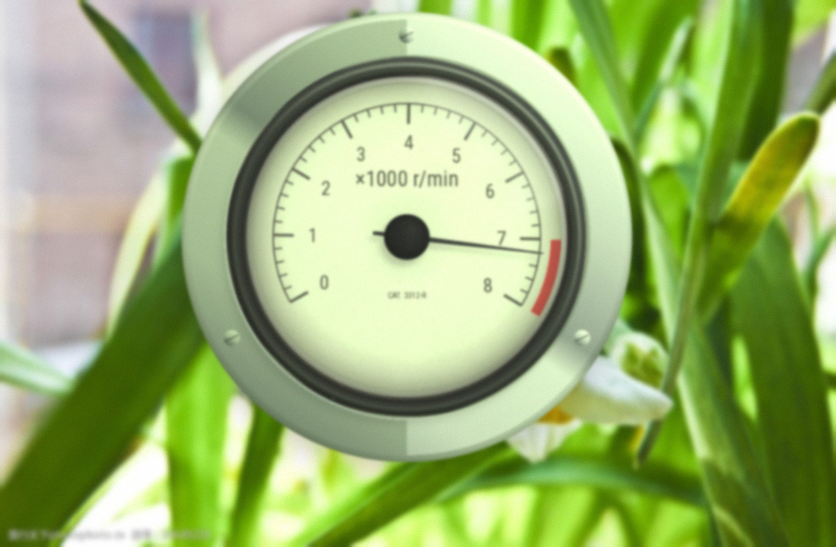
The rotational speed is value=7200 unit=rpm
